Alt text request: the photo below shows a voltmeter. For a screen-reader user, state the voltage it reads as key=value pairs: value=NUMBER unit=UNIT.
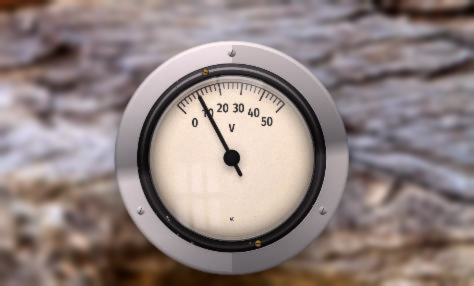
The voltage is value=10 unit=V
